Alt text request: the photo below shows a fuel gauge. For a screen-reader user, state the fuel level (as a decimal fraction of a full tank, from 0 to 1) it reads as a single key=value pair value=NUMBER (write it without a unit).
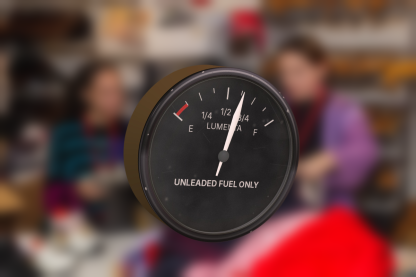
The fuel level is value=0.625
